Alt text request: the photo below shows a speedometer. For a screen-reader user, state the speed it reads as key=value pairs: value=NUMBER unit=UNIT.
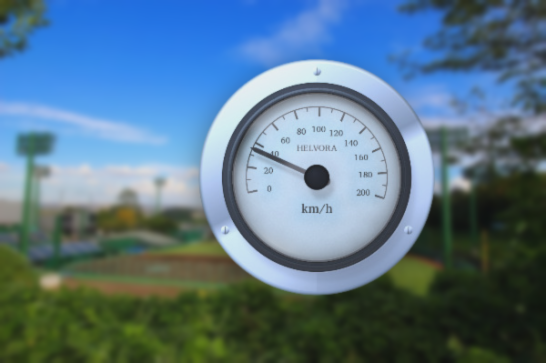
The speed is value=35 unit=km/h
